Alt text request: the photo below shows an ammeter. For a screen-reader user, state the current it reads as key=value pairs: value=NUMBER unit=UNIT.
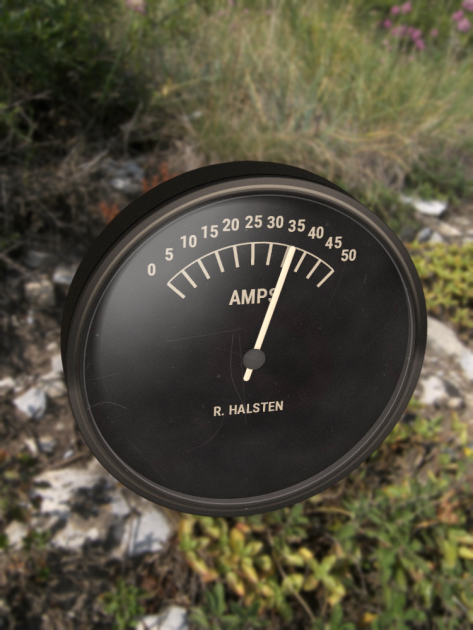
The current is value=35 unit=A
